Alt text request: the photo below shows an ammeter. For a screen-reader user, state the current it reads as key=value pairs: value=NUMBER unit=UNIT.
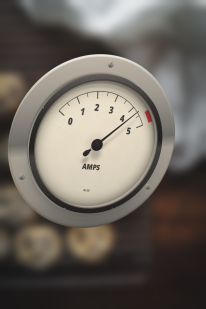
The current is value=4.25 unit=A
